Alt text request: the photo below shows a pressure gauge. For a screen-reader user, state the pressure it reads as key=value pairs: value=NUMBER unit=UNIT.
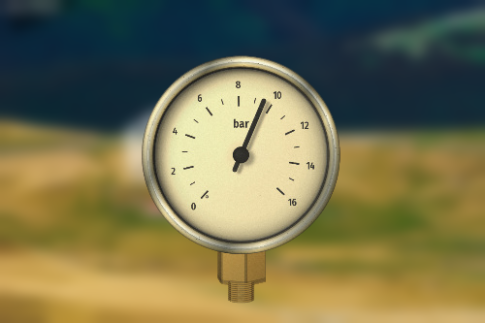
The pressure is value=9.5 unit=bar
